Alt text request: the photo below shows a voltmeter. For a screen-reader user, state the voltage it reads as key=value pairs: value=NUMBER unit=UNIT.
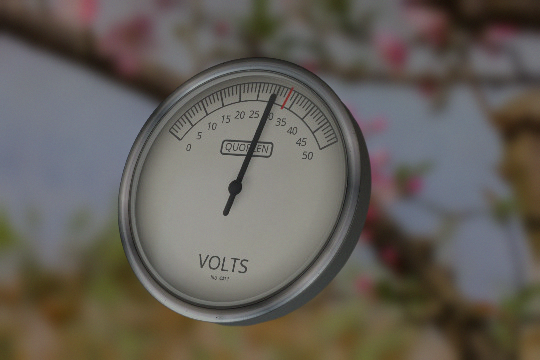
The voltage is value=30 unit=V
